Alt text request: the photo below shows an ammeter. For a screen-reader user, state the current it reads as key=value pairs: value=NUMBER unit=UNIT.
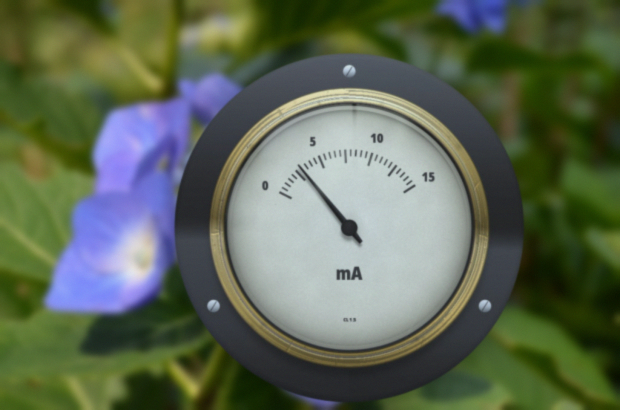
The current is value=3 unit=mA
